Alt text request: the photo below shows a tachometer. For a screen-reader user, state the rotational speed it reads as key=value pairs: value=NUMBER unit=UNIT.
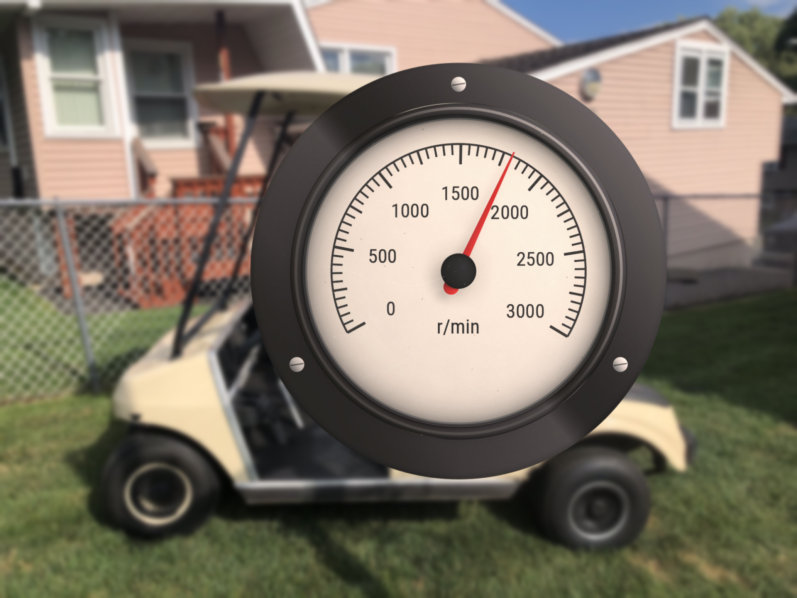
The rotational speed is value=1800 unit=rpm
